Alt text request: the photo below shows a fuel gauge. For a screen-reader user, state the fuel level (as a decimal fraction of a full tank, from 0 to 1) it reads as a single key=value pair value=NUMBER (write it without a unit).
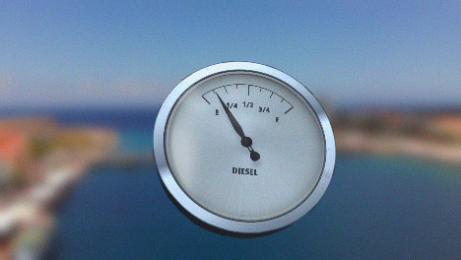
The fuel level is value=0.125
